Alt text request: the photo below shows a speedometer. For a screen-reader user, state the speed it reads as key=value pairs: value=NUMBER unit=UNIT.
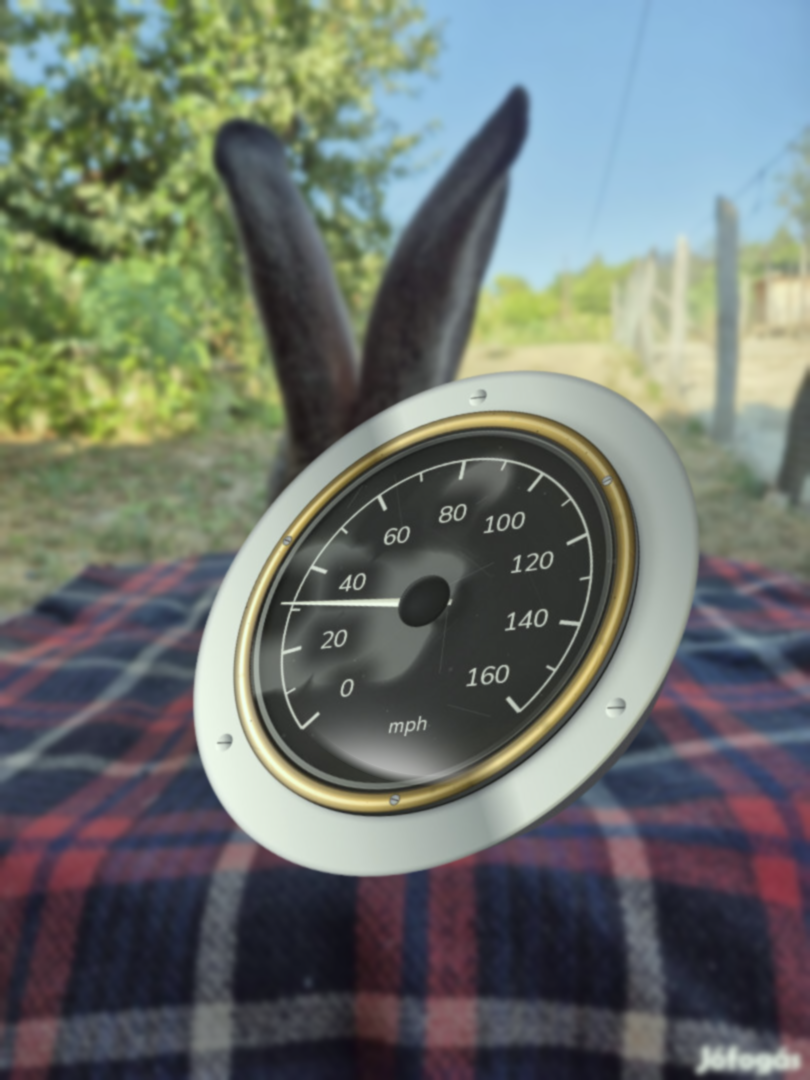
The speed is value=30 unit=mph
